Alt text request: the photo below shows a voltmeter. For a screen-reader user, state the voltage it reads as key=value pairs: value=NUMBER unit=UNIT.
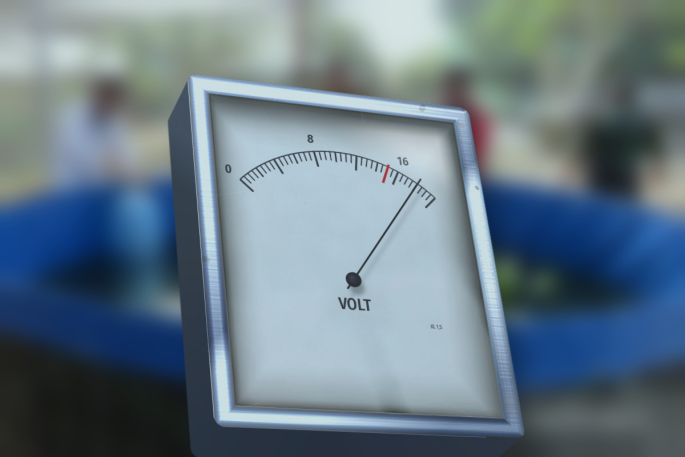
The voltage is value=18 unit=V
